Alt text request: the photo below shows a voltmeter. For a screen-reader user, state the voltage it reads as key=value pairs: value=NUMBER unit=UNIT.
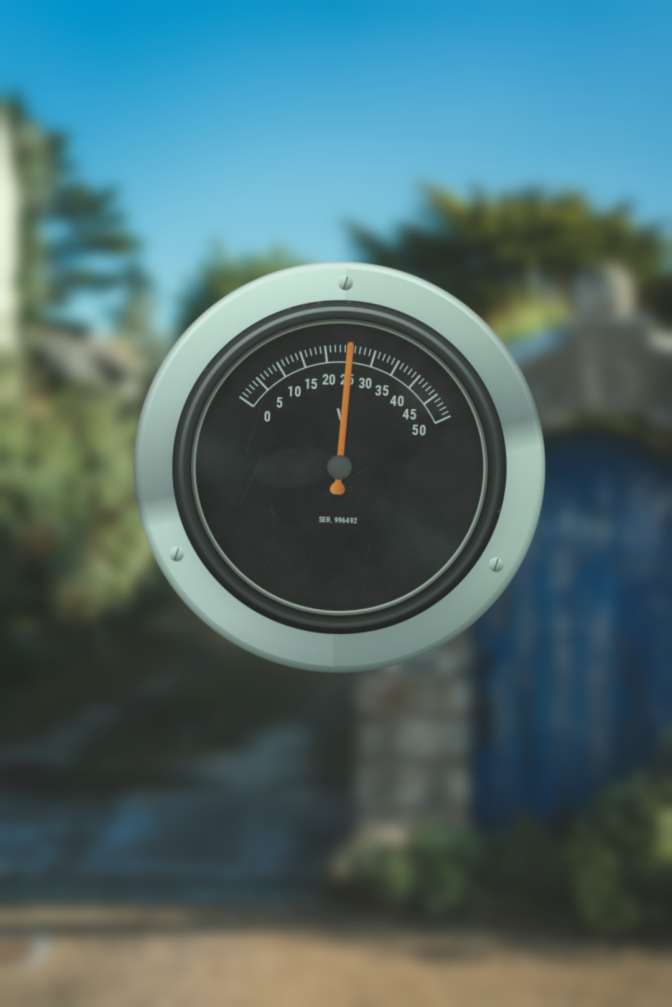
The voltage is value=25 unit=V
